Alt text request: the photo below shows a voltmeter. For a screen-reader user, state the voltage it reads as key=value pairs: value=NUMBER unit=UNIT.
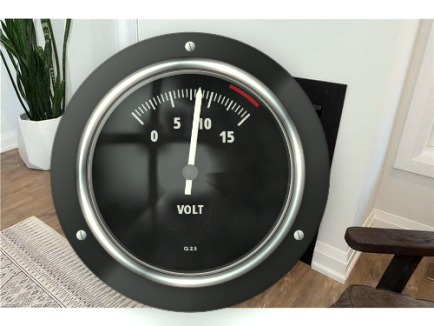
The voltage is value=8.5 unit=V
